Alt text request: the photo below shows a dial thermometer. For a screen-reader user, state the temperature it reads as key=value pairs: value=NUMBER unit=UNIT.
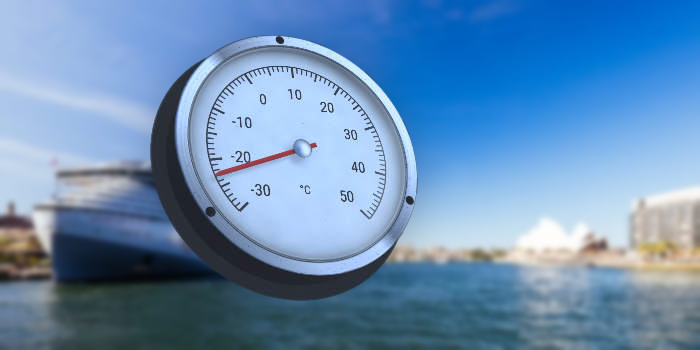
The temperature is value=-23 unit=°C
